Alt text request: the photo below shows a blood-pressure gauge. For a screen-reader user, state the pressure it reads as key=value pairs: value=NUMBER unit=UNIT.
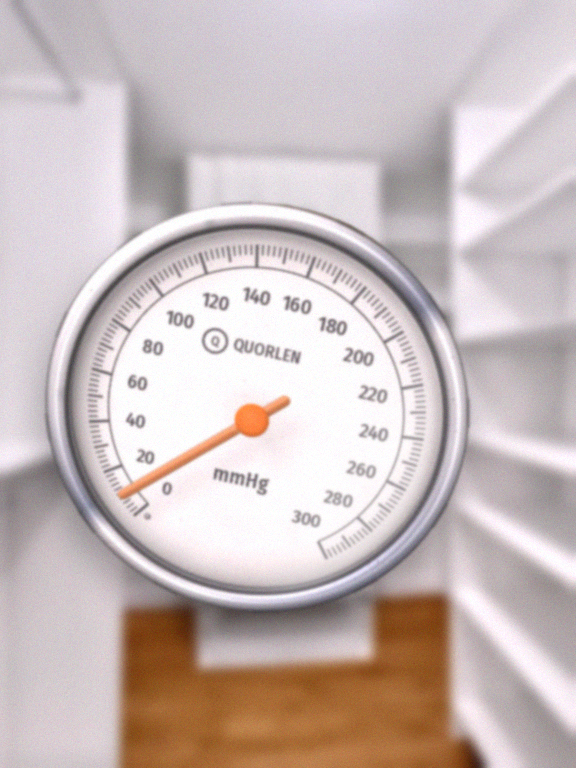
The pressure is value=10 unit=mmHg
